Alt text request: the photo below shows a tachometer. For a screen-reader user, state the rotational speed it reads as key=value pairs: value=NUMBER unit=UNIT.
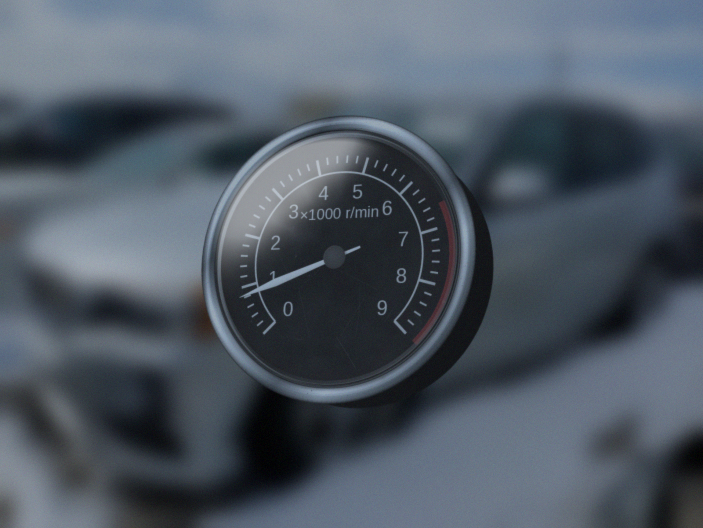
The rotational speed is value=800 unit=rpm
